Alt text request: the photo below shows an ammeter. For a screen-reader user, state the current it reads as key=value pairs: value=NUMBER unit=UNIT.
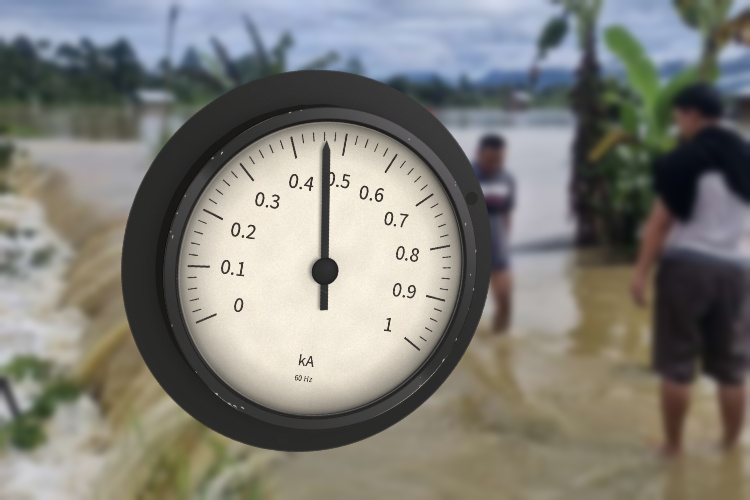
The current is value=0.46 unit=kA
